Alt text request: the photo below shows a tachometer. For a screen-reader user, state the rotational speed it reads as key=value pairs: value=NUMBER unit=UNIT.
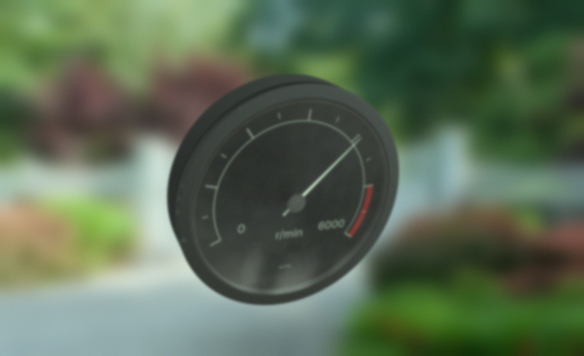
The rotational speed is value=4000 unit=rpm
